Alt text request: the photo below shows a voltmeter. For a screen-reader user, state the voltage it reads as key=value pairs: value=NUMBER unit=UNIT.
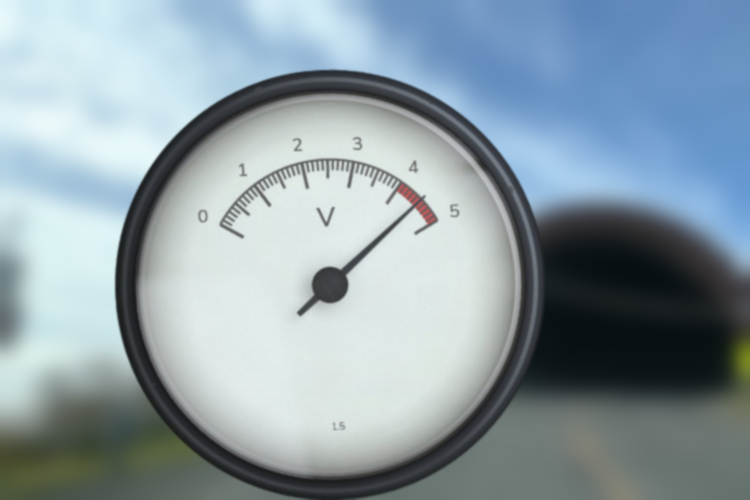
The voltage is value=4.5 unit=V
